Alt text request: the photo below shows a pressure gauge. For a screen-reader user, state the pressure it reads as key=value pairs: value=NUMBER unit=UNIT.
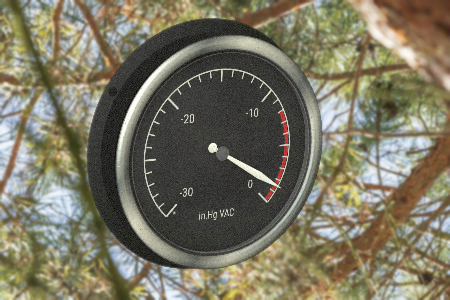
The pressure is value=-1.5 unit=inHg
